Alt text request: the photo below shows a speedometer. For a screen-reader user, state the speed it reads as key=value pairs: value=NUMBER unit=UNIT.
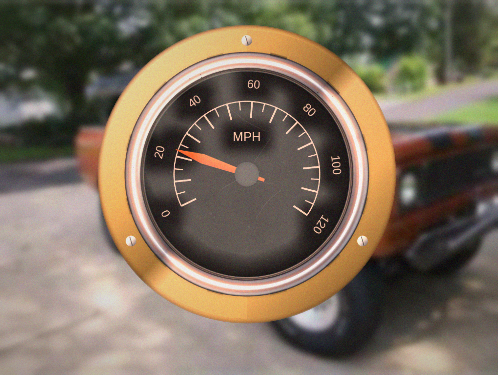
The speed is value=22.5 unit=mph
